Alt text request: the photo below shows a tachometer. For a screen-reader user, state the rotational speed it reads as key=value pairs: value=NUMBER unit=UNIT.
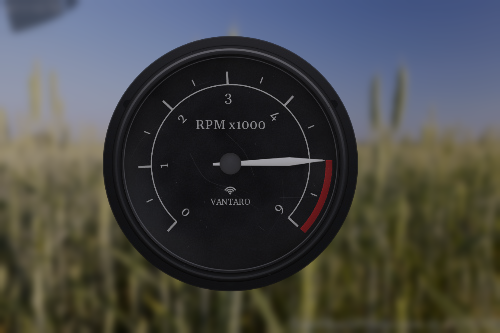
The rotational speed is value=5000 unit=rpm
